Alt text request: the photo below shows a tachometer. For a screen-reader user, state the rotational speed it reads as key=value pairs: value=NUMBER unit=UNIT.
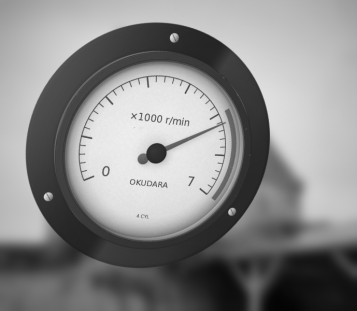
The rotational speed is value=5200 unit=rpm
